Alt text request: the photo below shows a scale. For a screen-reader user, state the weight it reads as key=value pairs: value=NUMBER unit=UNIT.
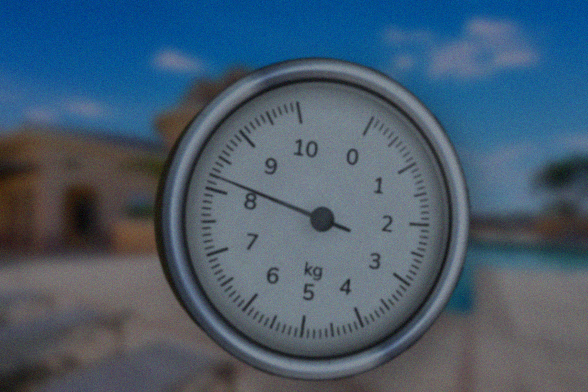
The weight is value=8.2 unit=kg
